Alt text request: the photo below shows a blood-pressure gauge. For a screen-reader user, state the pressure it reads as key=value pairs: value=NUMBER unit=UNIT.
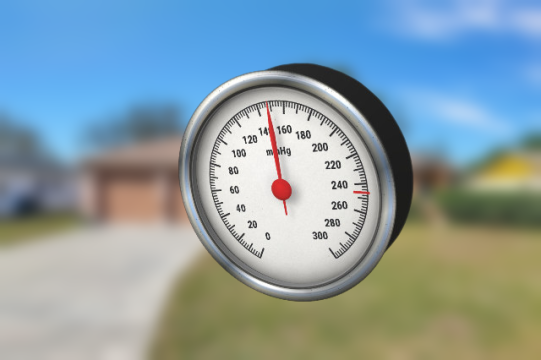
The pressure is value=150 unit=mmHg
